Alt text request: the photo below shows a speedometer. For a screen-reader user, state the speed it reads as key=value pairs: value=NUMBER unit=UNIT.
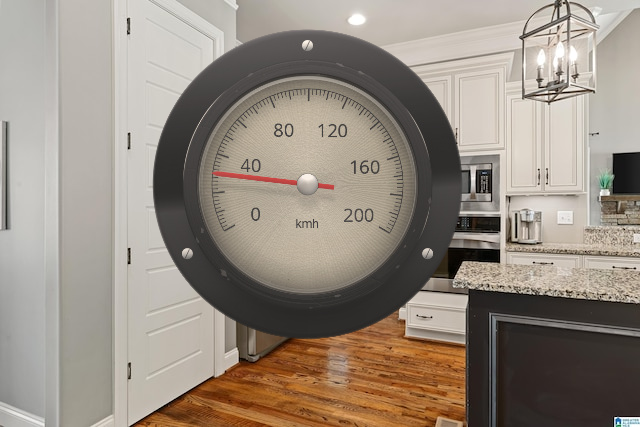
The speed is value=30 unit=km/h
